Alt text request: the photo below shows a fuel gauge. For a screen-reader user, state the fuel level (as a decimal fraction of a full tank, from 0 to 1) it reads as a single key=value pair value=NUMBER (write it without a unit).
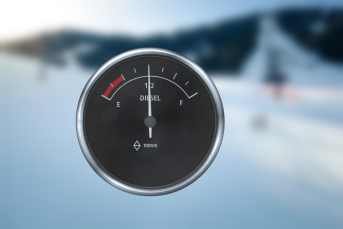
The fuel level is value=0.5
